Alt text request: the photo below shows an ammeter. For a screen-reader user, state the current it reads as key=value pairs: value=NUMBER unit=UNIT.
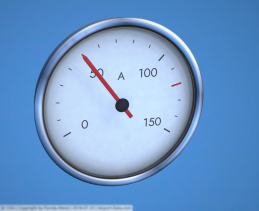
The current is value=50 unit=A
